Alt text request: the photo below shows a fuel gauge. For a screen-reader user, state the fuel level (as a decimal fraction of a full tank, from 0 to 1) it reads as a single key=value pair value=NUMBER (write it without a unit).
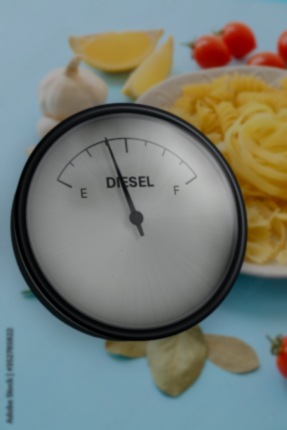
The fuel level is value=0.375
